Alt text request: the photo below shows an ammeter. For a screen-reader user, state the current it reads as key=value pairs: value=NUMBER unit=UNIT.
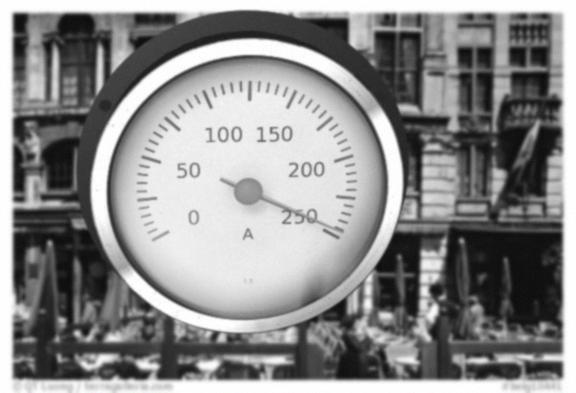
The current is value=245 unit=A
